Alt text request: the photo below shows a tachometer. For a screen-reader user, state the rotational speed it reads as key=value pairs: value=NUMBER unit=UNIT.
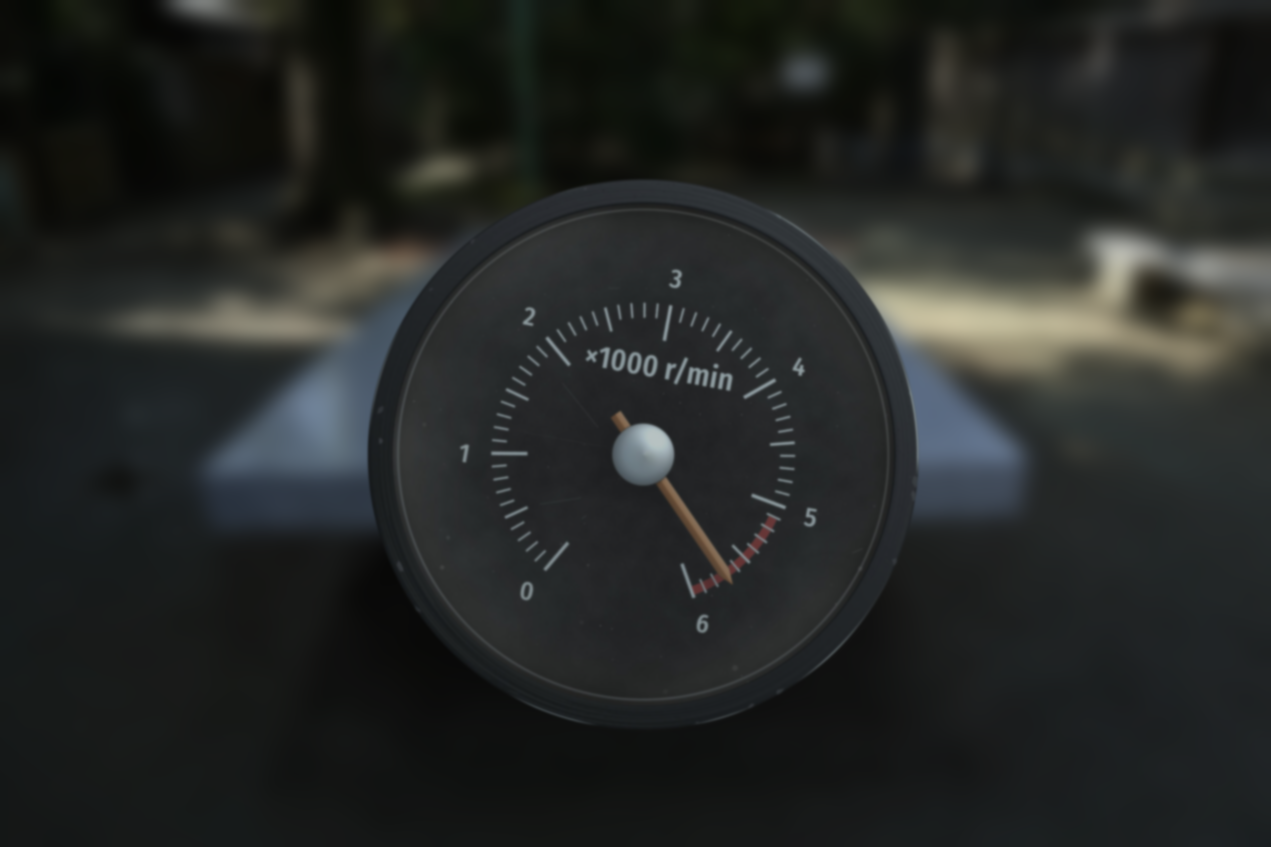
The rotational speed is value=5700 unit=rpm
